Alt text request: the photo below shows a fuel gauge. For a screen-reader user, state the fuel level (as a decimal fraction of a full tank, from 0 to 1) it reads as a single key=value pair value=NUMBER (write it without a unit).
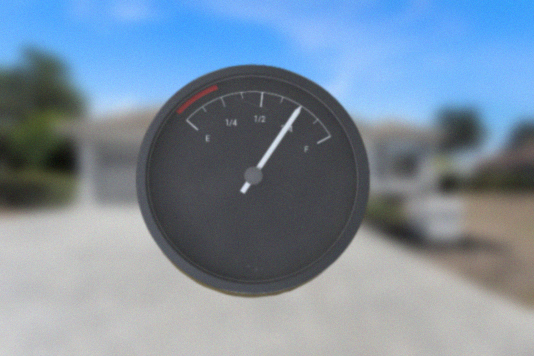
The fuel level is value=0.75
